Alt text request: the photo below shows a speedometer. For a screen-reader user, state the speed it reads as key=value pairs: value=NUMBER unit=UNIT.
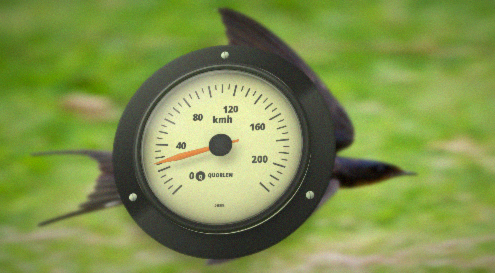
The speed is value=25 unit=km/h
